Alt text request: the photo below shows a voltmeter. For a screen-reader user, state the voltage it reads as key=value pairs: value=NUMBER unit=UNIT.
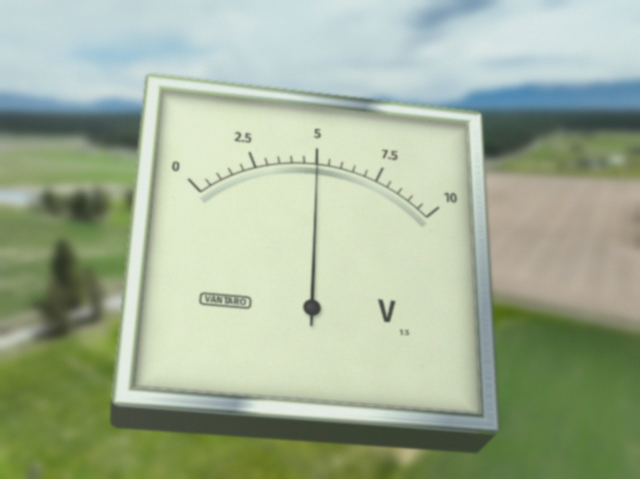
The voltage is value=5 unit=V
